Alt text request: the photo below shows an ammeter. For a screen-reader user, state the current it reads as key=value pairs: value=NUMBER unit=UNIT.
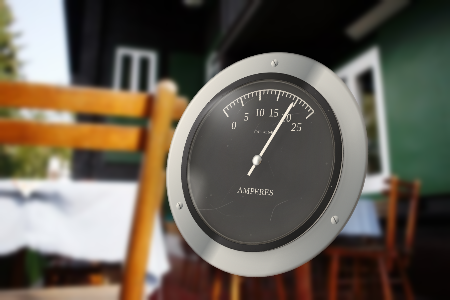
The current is value=20 unit=A
